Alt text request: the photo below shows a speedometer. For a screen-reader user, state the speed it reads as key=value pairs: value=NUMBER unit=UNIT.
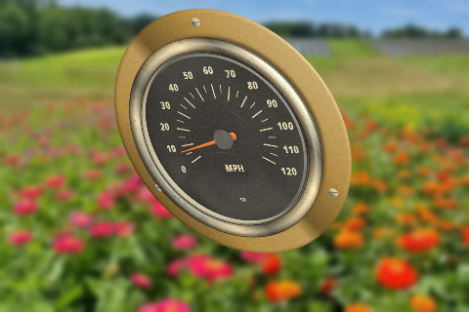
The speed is value=7.5 unit=mph
